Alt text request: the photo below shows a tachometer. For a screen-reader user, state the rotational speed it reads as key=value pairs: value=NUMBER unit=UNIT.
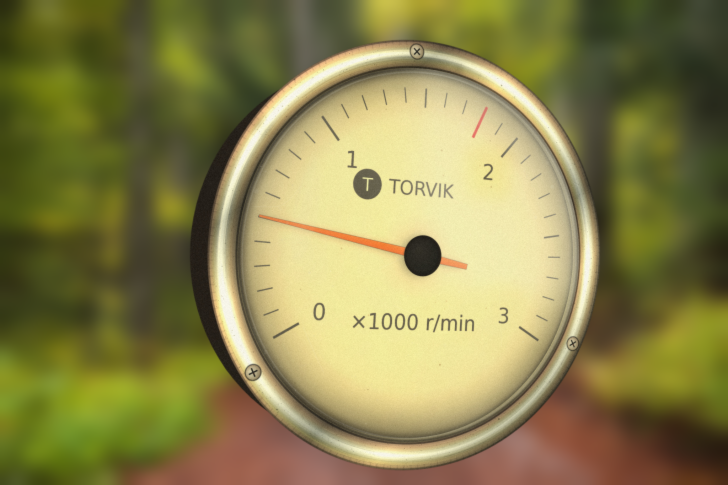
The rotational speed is value=500 unit=rpm
